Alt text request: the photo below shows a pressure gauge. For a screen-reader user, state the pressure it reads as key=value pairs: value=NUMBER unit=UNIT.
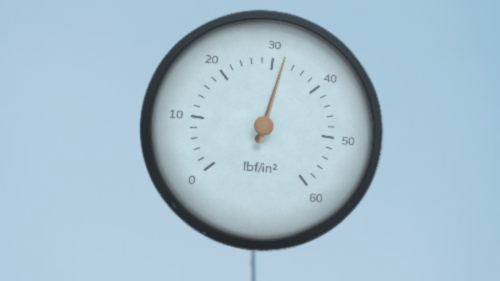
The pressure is value=32 unit=psi
